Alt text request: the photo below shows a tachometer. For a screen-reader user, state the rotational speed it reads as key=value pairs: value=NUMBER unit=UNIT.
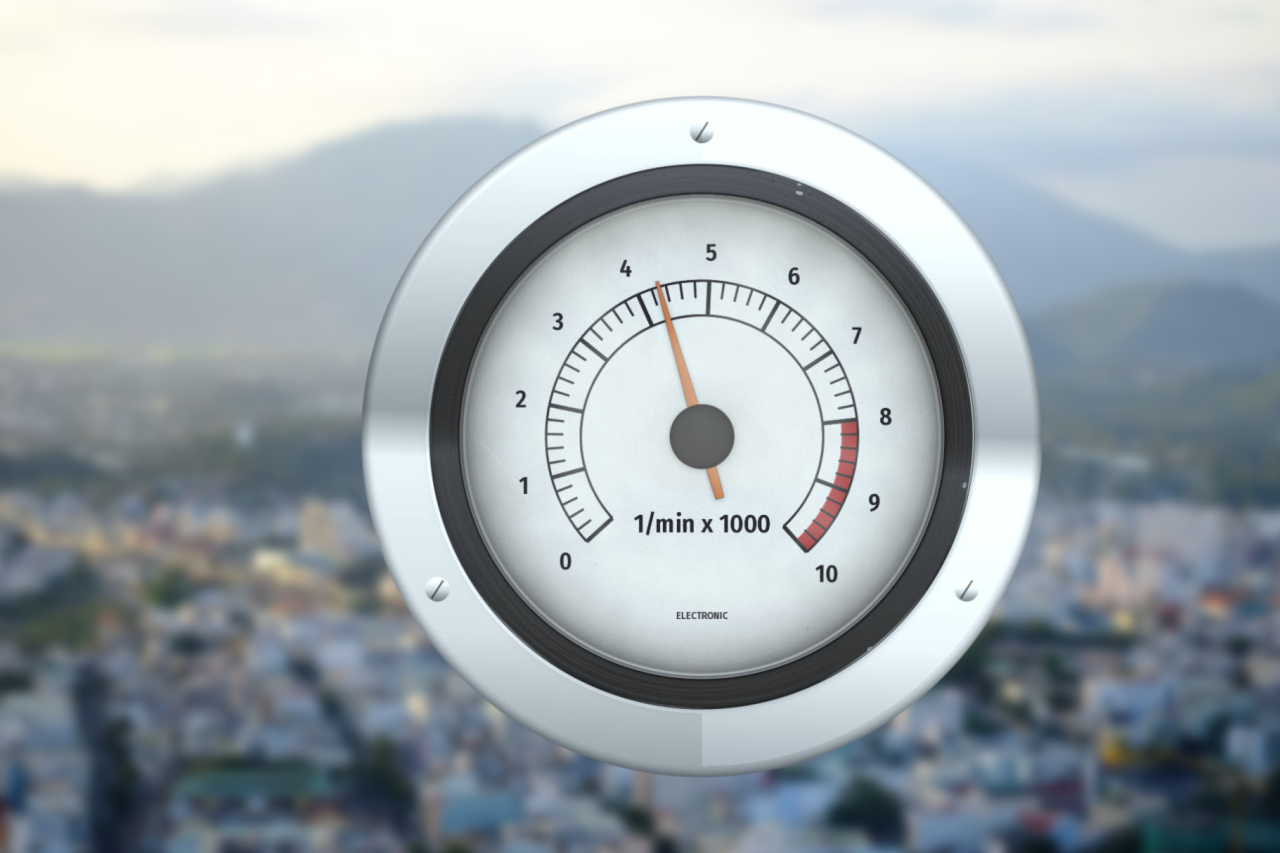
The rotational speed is value=4300 unit=rpm
